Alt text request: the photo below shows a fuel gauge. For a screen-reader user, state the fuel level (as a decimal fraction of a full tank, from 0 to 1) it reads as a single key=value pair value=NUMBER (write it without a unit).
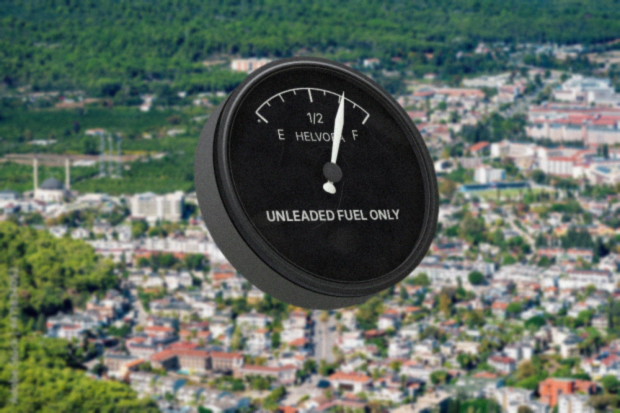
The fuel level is value=0.75
